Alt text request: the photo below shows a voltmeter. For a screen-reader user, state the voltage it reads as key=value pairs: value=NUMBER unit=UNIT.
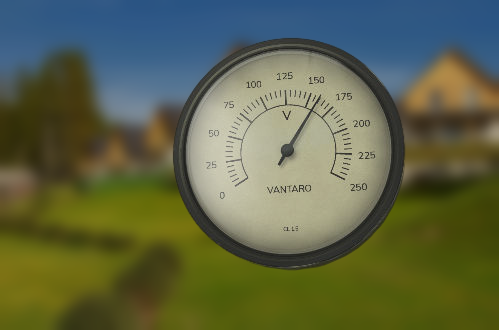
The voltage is value=160 unit=V
